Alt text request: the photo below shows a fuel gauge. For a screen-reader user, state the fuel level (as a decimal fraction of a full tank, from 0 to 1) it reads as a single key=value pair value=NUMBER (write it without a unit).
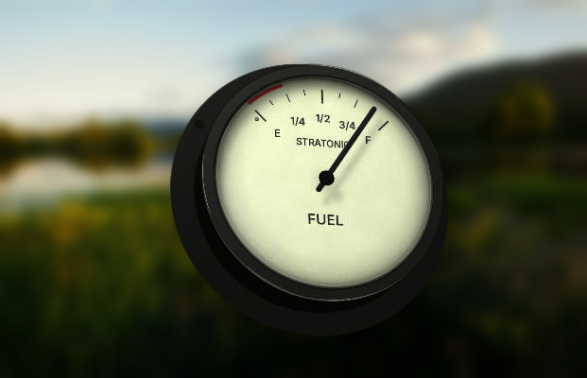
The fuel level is value=0.875
